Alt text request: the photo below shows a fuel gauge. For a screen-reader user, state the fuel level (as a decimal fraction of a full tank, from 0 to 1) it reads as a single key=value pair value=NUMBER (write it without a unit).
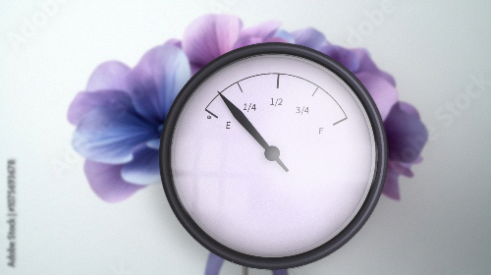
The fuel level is value=0.125
